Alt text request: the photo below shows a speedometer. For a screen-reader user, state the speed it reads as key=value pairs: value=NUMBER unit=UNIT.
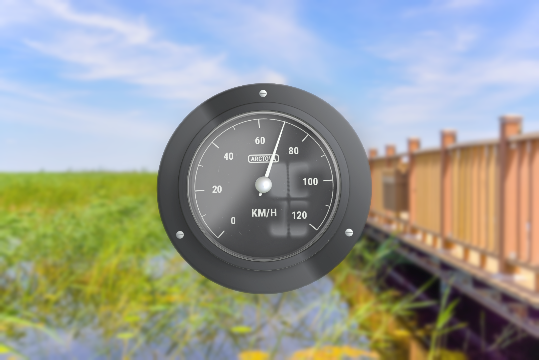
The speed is value=70 unit=km/h
